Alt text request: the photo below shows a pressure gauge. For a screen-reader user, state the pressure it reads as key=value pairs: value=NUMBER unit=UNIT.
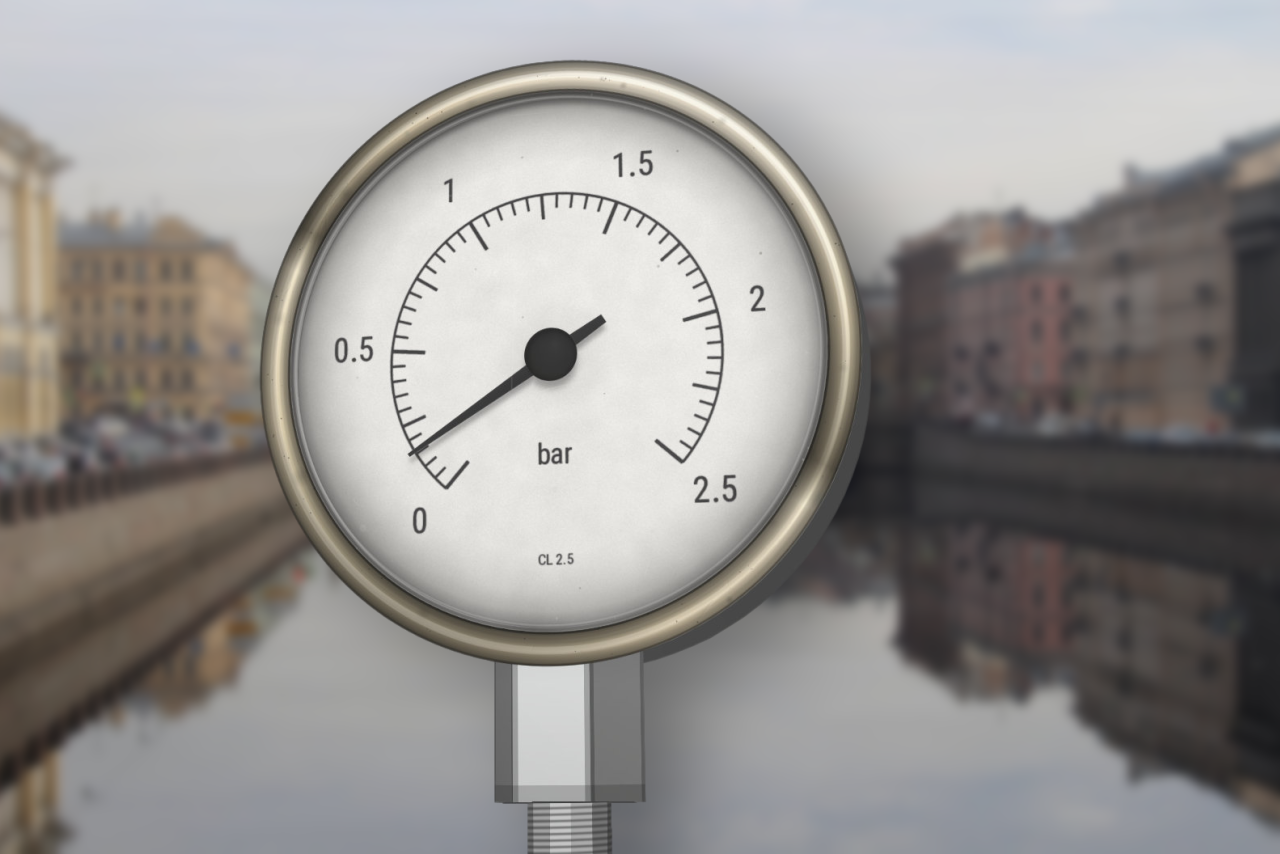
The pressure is value=0.15 unit=bar
